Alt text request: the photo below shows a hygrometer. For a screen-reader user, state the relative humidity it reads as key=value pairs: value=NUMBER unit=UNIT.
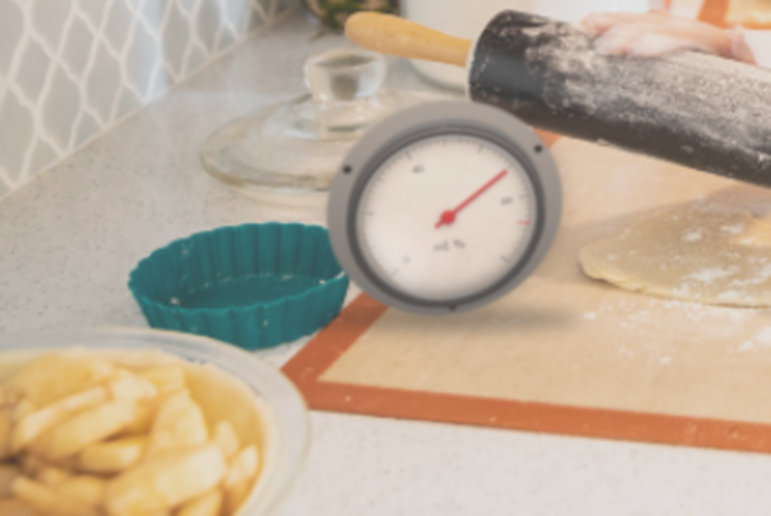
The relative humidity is value=70 unit=%
